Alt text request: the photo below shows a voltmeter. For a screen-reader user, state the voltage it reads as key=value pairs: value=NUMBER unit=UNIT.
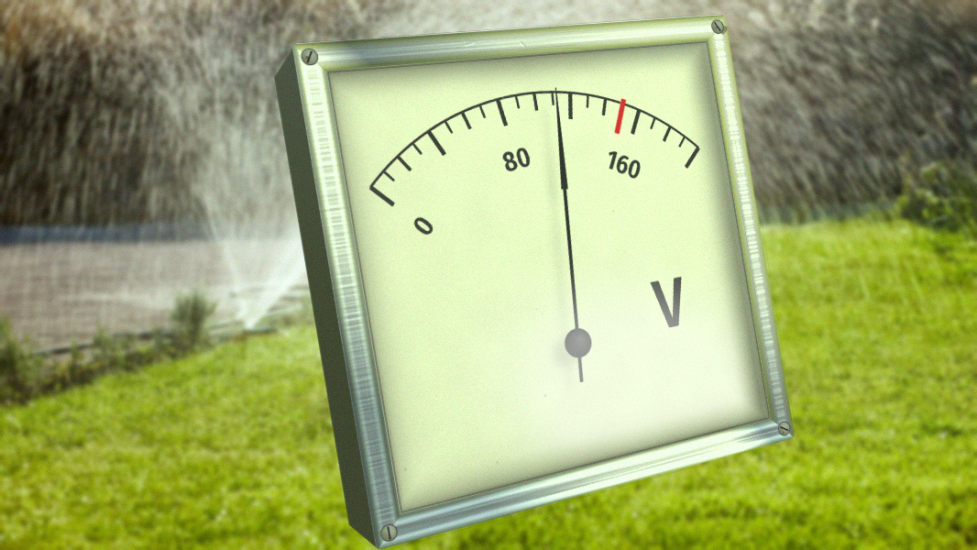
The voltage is value=110 unit=V
